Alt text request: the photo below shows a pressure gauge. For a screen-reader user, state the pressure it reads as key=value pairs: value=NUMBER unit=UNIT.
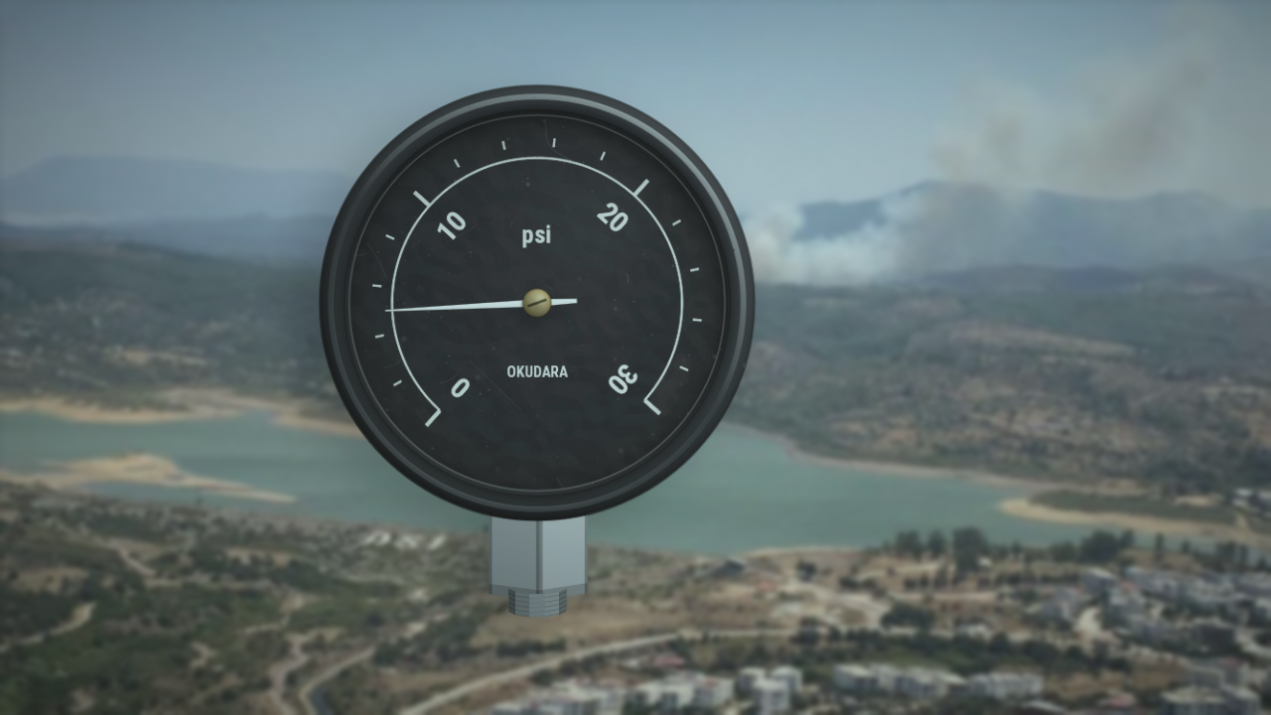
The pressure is value=5 unit=psi
